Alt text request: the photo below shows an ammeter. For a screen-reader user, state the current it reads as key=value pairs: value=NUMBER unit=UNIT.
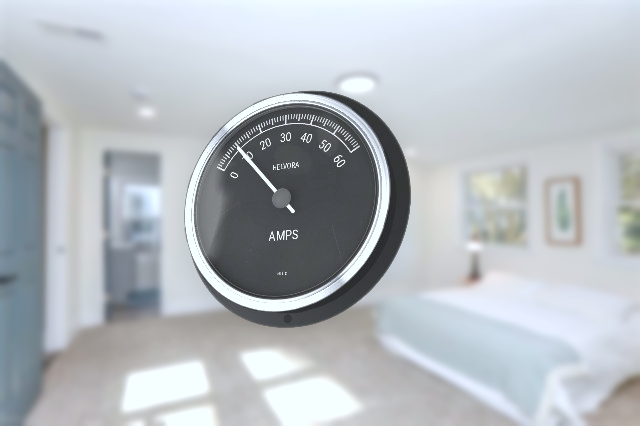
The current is value=10 unit=A
